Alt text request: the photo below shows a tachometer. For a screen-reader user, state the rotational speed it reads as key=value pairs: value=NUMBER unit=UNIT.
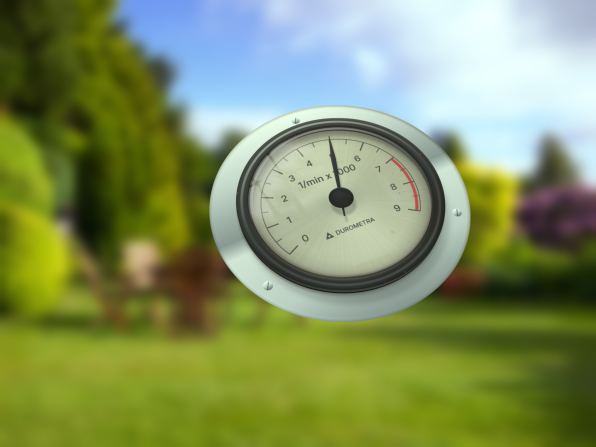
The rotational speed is value=5000 unit=rpm
